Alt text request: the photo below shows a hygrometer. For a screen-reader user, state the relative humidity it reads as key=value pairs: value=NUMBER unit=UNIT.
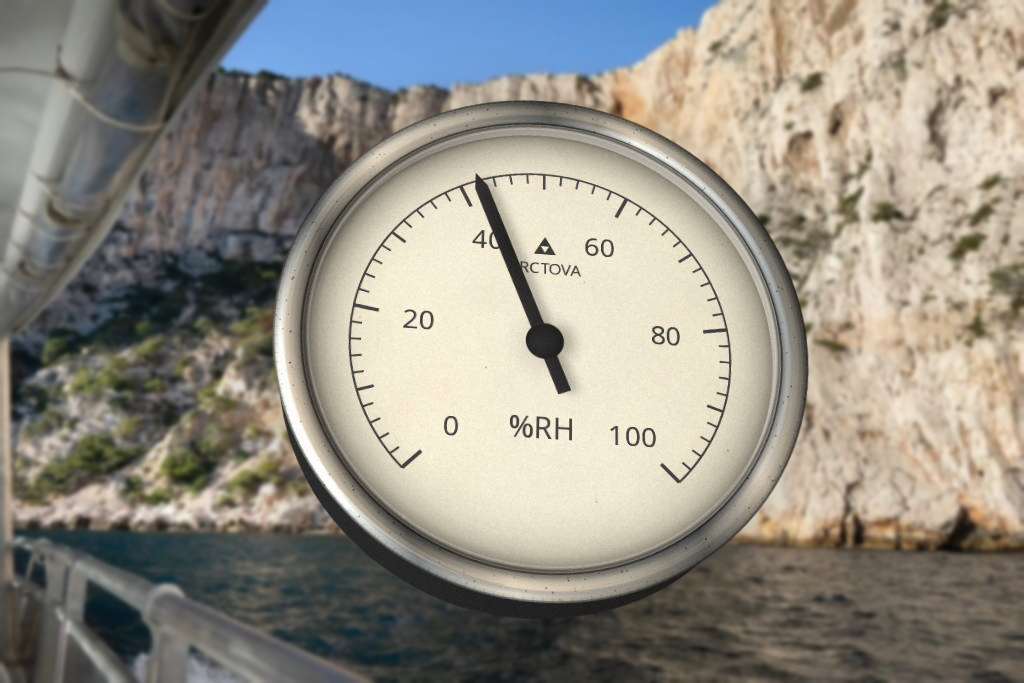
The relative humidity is value=42 unit=%
